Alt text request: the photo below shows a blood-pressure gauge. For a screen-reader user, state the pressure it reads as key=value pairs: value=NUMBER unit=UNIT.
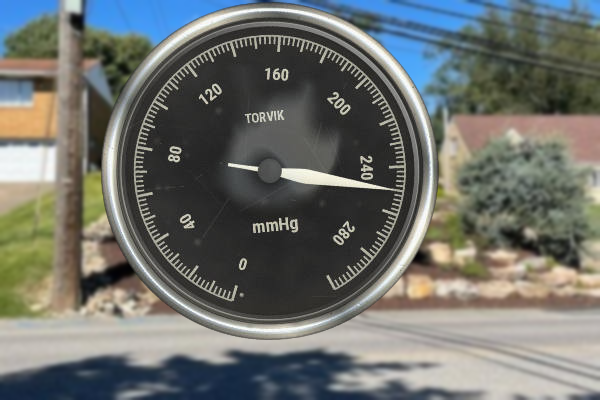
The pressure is value=250 unit=mmHg
